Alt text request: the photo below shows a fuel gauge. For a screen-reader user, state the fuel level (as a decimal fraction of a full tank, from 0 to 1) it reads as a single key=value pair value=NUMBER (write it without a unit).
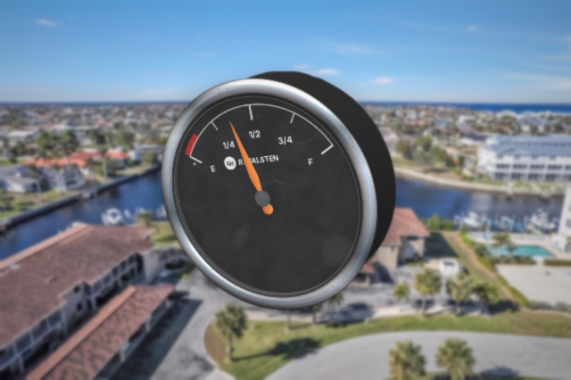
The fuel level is value=0.375
